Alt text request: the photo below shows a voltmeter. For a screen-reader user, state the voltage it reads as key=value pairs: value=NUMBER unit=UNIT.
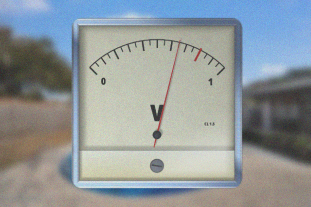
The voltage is value=0.65 unit=V
